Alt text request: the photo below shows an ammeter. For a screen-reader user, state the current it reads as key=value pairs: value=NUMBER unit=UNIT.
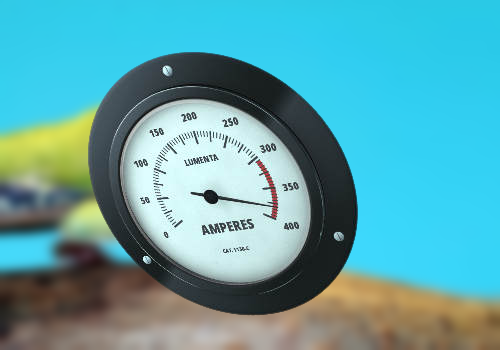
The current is value=375 unit=A
